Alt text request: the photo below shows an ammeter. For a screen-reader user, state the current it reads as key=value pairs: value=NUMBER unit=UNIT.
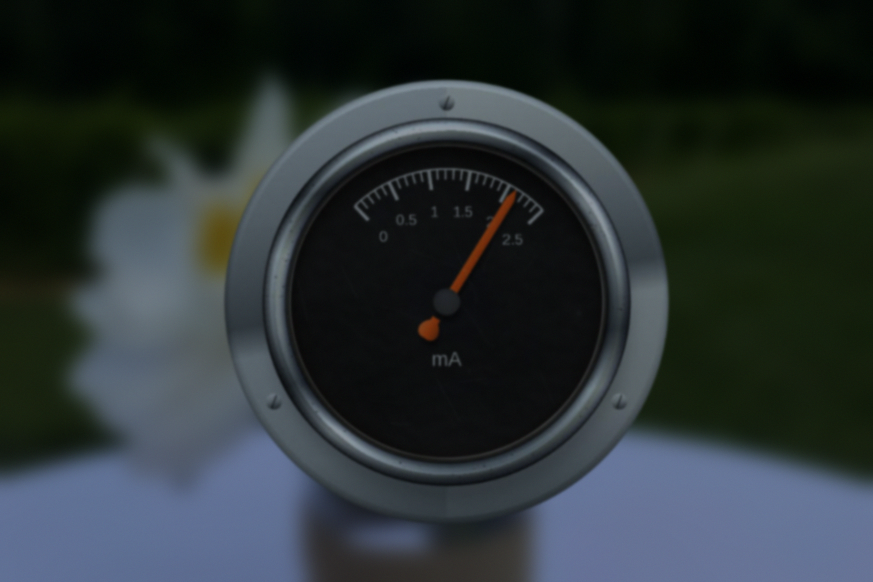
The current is value=2.1 unit=mA
